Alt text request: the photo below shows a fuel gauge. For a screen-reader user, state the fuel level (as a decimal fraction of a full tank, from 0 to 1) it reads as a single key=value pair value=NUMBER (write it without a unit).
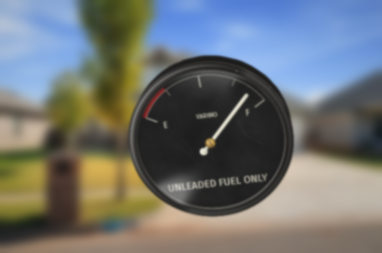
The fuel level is value=0.875
